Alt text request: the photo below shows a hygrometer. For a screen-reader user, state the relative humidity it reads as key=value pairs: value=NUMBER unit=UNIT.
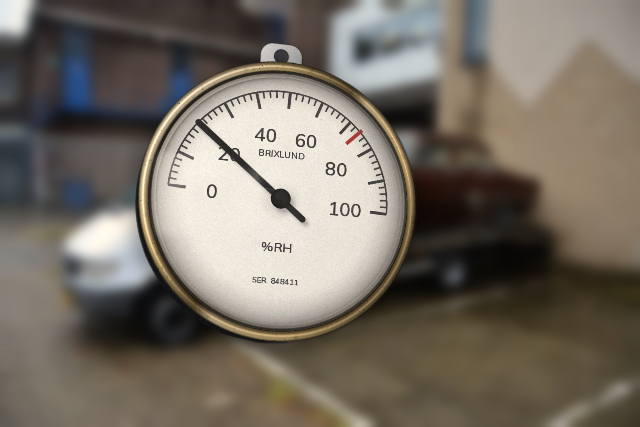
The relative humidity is value=20 unit=%
